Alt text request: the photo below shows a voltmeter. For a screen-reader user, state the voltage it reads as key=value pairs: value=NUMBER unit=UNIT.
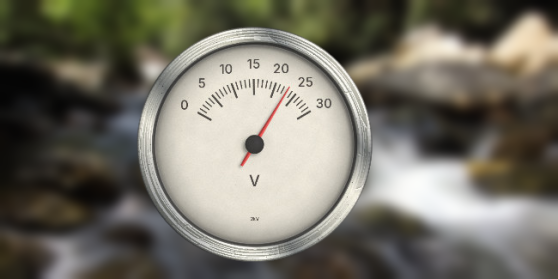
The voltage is value=23 unit=V
